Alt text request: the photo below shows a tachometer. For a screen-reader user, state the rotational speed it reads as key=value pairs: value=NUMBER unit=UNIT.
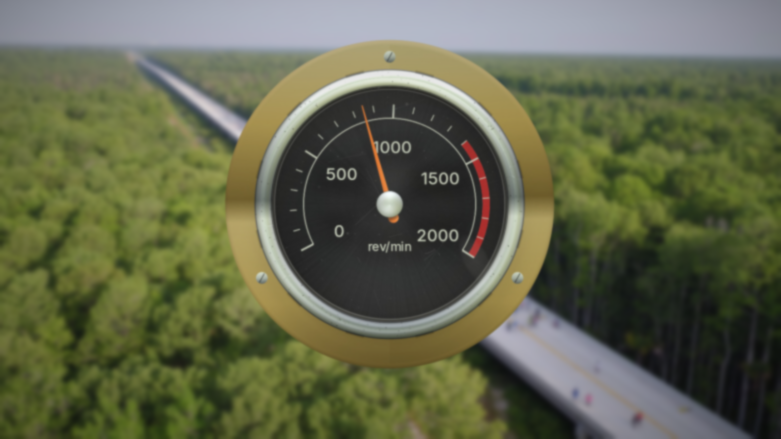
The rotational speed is value=850 unit=rpm
